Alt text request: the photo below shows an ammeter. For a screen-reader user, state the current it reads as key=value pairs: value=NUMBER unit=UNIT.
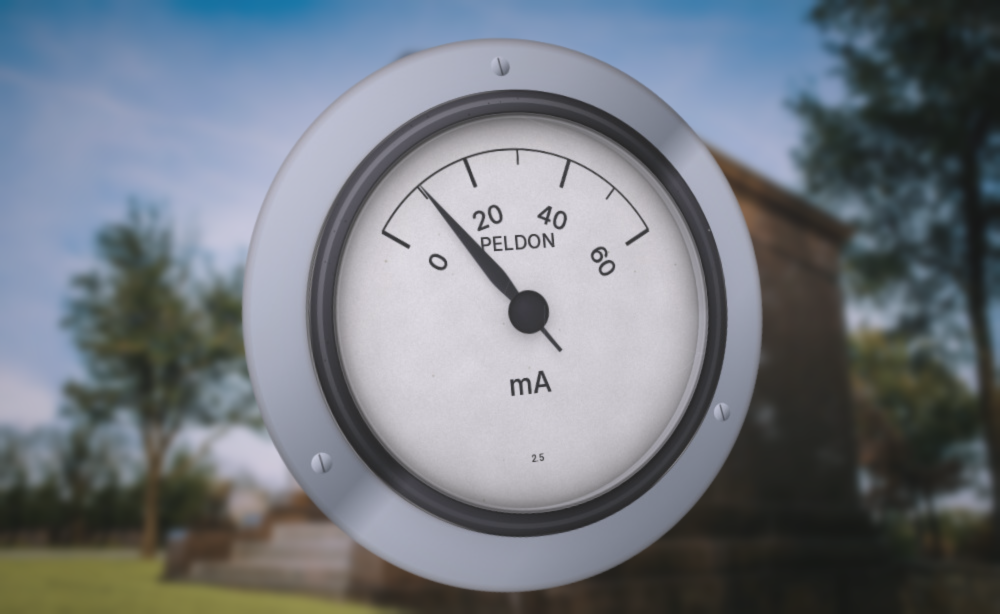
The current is value=10 unit=mA
